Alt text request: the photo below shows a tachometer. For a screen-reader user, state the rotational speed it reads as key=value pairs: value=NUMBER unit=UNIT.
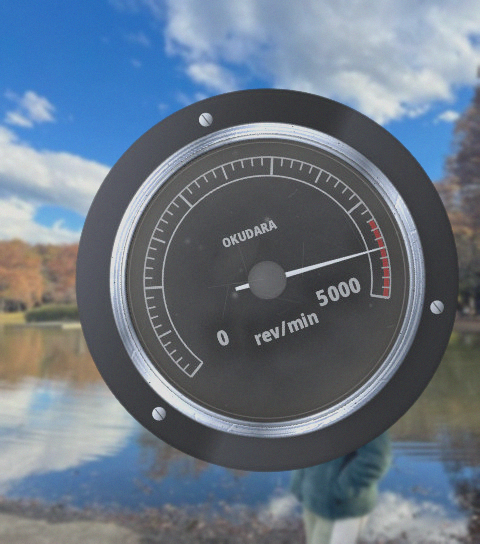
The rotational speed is value=4500 unit=rpm
